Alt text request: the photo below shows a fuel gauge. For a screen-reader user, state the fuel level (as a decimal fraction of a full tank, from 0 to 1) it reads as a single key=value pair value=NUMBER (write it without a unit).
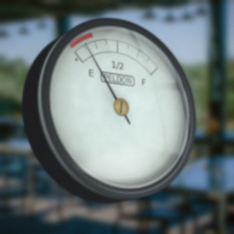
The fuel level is value=0.125
